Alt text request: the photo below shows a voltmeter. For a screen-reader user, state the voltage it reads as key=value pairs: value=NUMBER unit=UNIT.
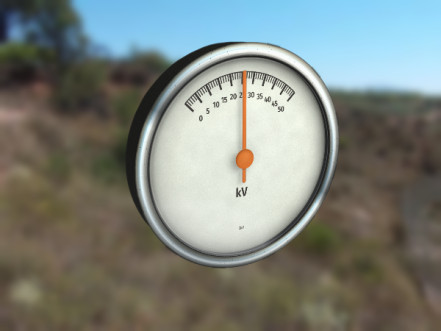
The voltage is value=25 unit=kV
